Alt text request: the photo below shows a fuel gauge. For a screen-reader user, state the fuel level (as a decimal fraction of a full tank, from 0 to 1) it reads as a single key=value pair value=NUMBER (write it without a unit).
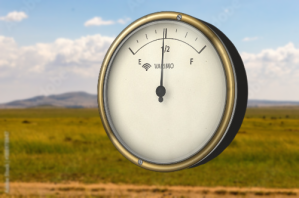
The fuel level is value=0.5
